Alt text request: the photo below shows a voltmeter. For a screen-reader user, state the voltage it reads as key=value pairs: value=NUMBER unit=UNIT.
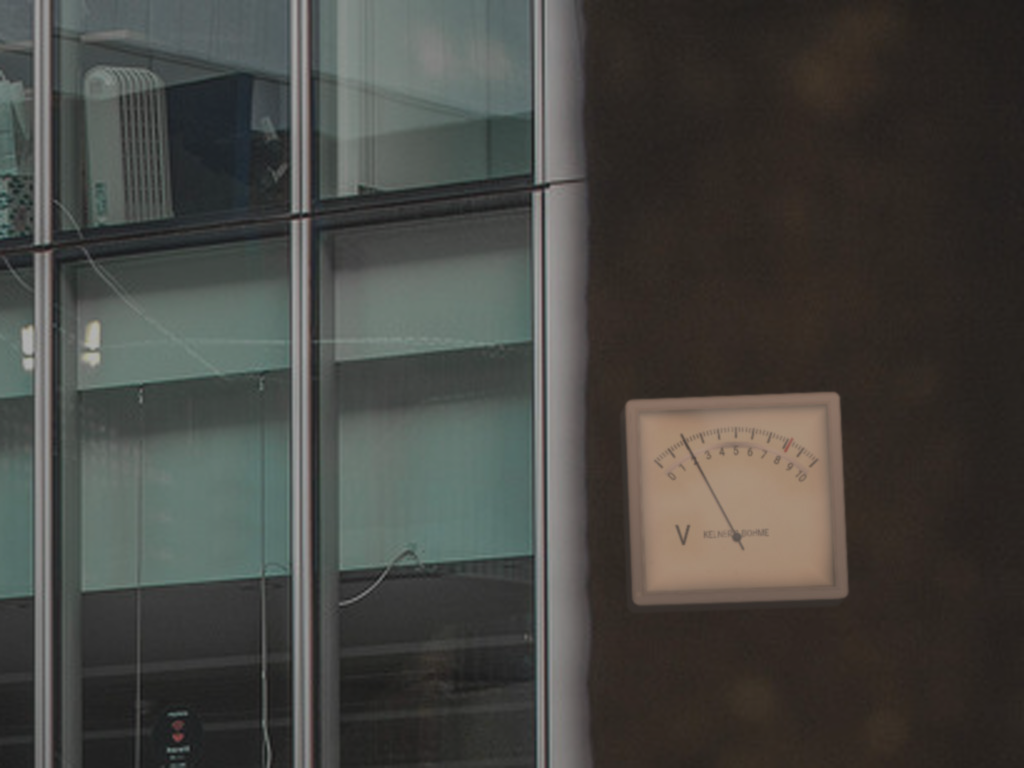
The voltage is value=2 unit=V
